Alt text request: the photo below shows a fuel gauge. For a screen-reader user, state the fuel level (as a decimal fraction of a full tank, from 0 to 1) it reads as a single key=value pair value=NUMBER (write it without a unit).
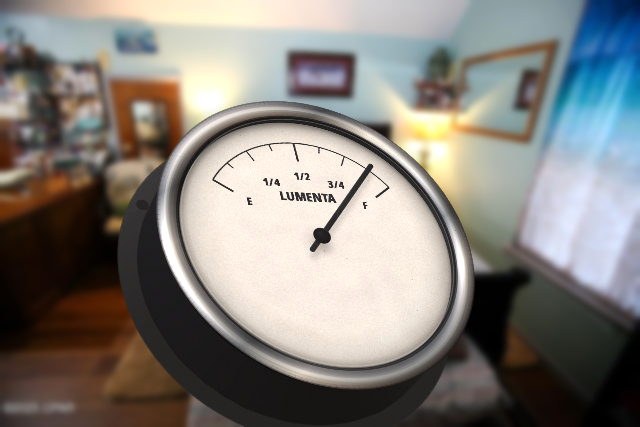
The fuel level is value=0.875
